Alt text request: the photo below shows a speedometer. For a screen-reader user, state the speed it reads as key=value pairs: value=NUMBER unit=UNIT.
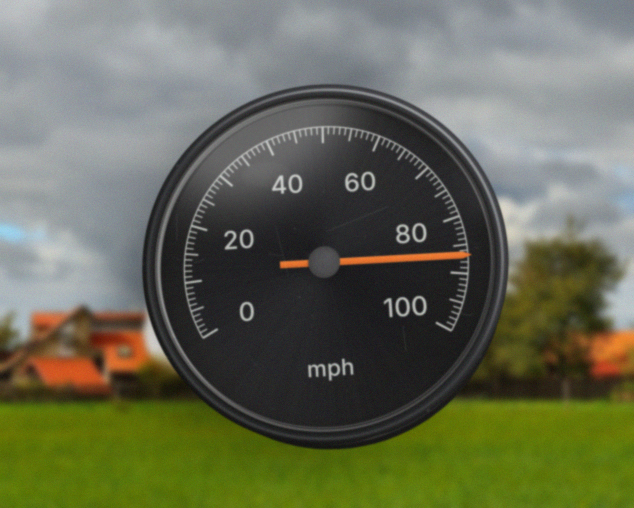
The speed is value=87 unit=mph
